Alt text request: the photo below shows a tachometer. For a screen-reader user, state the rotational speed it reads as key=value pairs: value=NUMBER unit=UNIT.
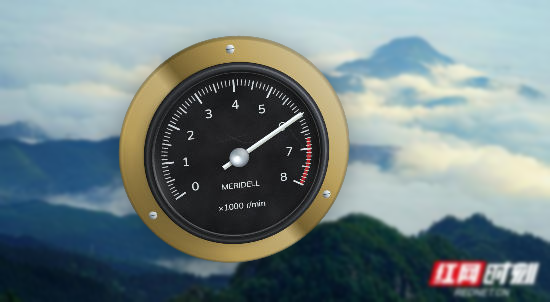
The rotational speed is value=6000 unit=rpm
